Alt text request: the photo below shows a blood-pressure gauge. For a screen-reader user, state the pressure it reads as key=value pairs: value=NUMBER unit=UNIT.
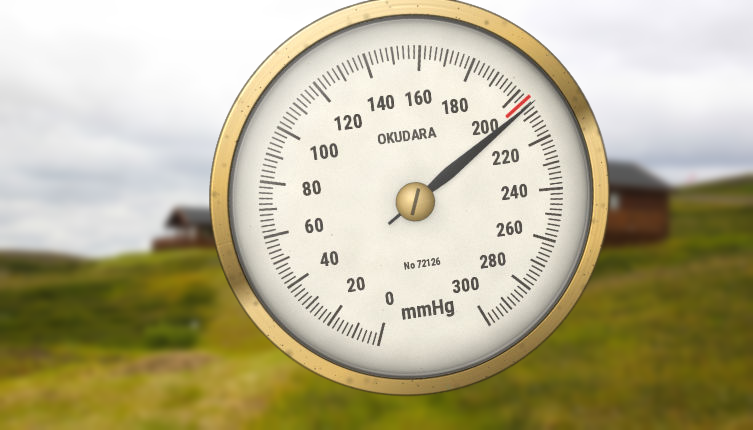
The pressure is value=206 unit=mmHg
